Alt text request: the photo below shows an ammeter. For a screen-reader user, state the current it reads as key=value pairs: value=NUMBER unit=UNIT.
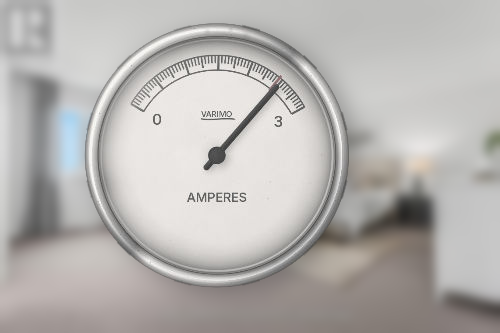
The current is value=2.5 unit=A
